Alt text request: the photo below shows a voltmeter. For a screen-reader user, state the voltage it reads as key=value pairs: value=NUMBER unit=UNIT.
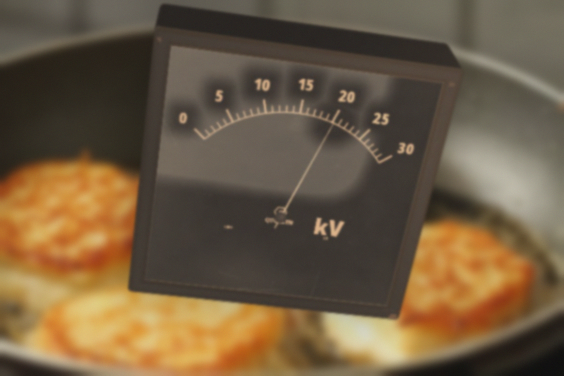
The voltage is value=20 unit=kV
